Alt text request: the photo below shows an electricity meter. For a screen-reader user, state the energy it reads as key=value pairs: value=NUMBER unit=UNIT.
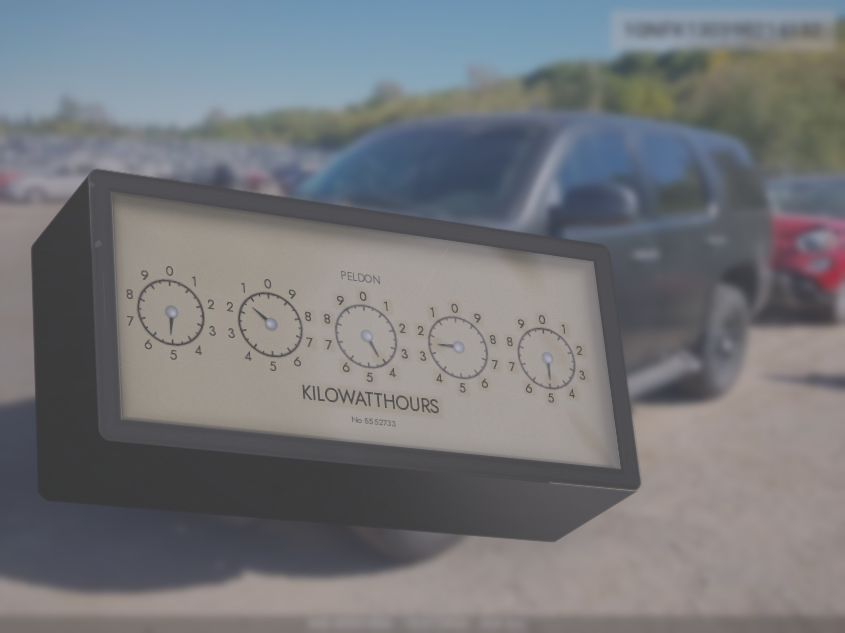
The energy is value=51425 unit=kWh
